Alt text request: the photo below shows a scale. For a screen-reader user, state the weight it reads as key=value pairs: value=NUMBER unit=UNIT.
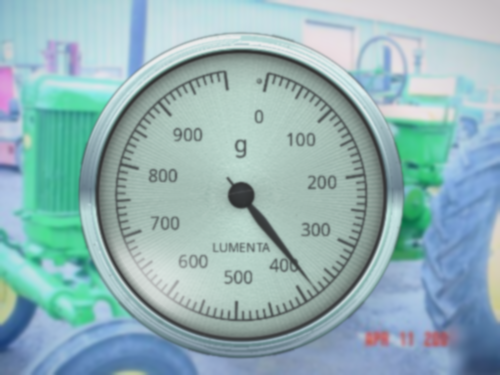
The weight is value=380 unit=g
